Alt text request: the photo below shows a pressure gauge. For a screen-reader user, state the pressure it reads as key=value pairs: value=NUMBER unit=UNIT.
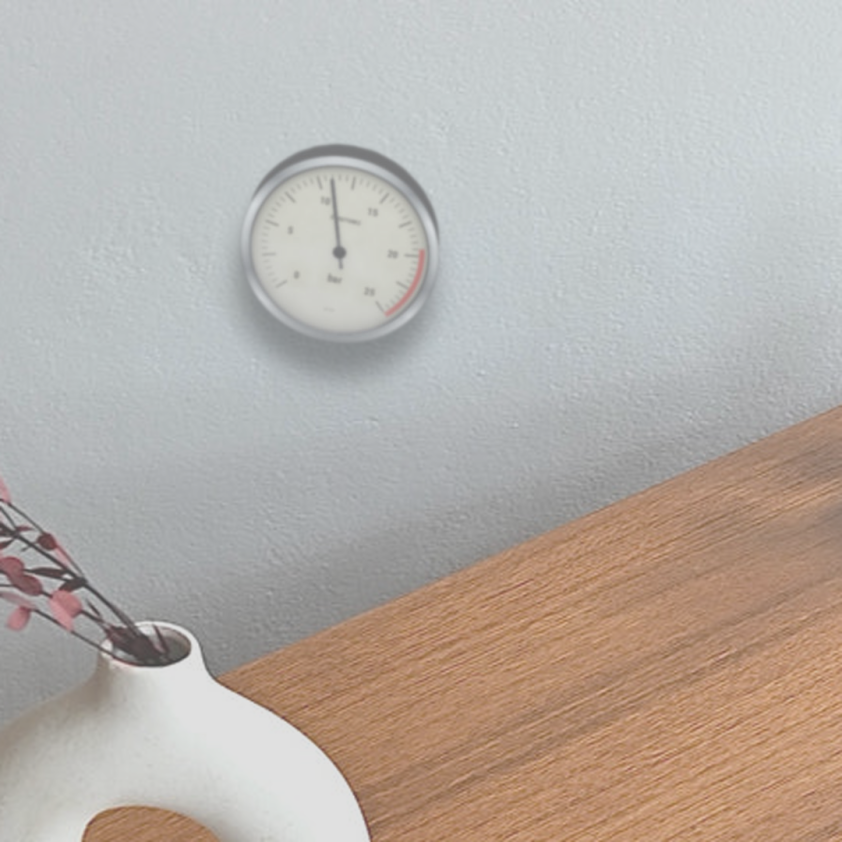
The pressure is value=11 unit=bar
